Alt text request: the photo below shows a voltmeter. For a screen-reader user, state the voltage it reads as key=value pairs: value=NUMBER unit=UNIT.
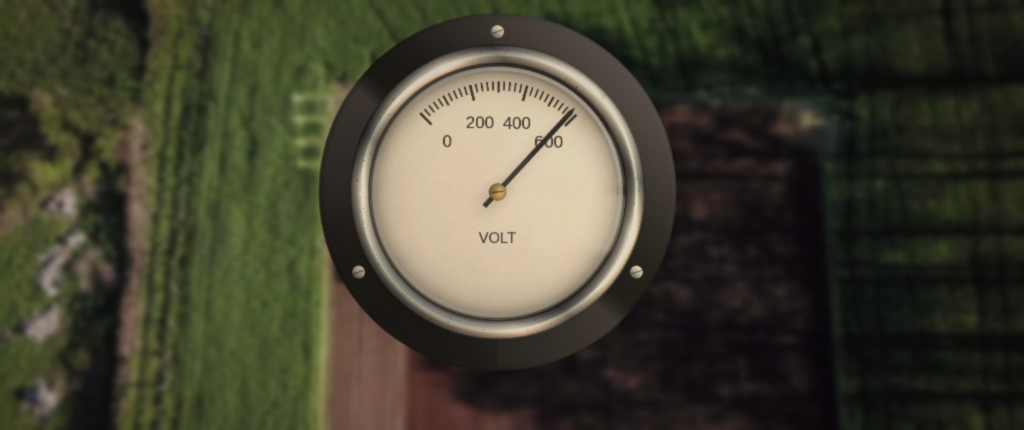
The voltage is value=580 unit=V
